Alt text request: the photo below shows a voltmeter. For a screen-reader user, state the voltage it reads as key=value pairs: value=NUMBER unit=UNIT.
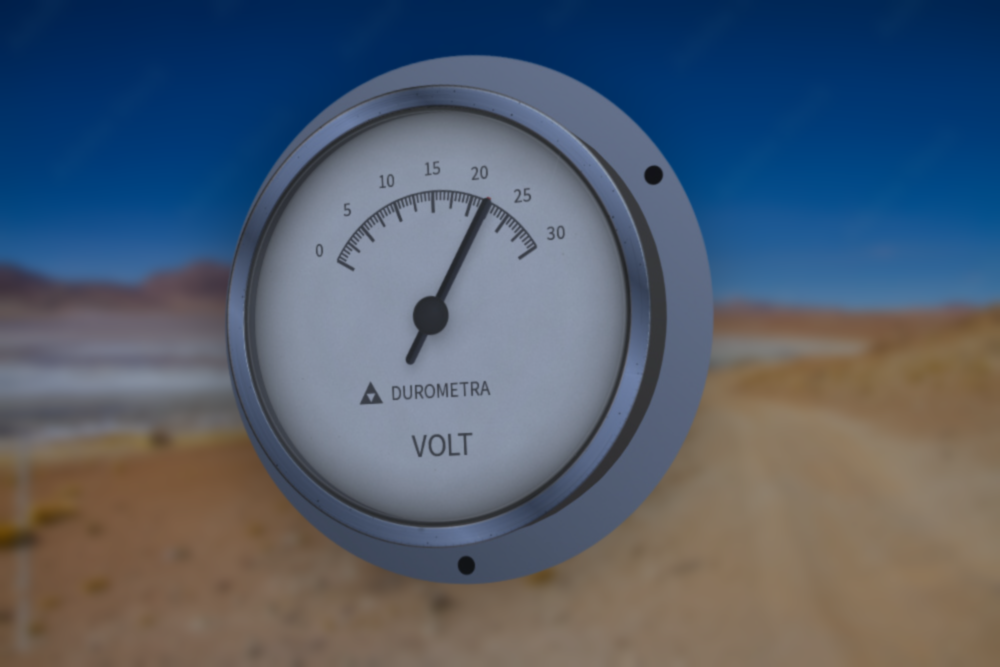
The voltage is value=22.5 unit=V
